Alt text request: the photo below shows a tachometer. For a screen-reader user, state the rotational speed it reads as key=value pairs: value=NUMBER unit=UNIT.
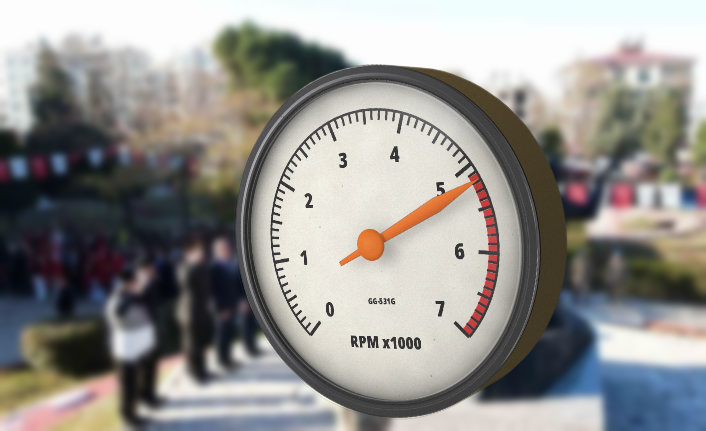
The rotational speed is value=5200 unit=rpm
